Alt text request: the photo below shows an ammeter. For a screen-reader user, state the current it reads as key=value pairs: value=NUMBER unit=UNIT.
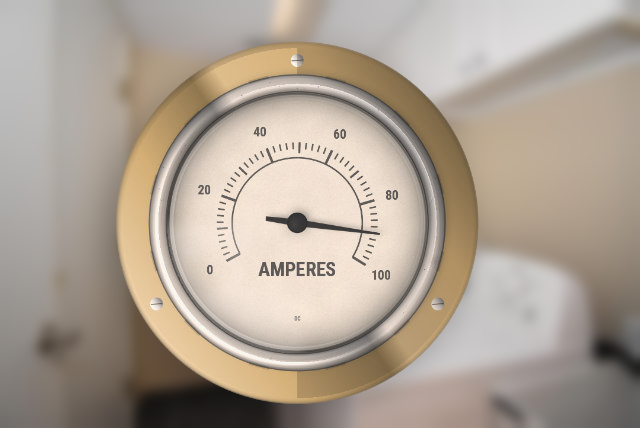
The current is value=90 unit=A
